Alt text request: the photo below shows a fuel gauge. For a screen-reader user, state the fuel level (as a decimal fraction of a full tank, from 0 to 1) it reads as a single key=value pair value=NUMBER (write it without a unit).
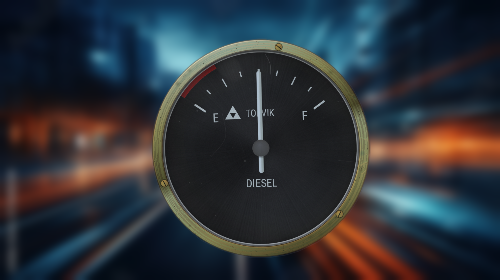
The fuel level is value=0.5
